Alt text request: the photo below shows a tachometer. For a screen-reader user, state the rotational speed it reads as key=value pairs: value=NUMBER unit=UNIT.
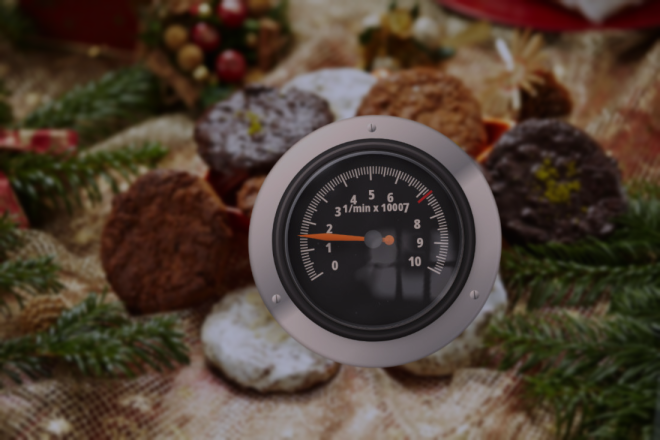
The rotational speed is value=1500 unit=rpm
